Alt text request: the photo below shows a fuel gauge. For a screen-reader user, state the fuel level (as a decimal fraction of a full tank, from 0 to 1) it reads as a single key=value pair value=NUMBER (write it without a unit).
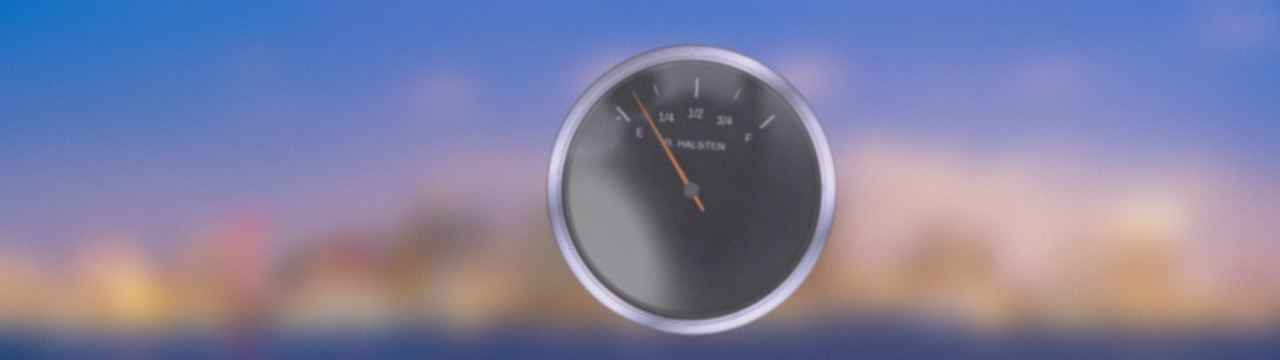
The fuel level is value=0.125
